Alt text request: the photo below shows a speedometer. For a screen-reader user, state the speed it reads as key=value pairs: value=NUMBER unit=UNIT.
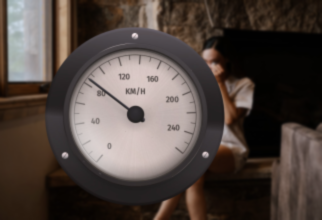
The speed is value=85 unit=km/h
